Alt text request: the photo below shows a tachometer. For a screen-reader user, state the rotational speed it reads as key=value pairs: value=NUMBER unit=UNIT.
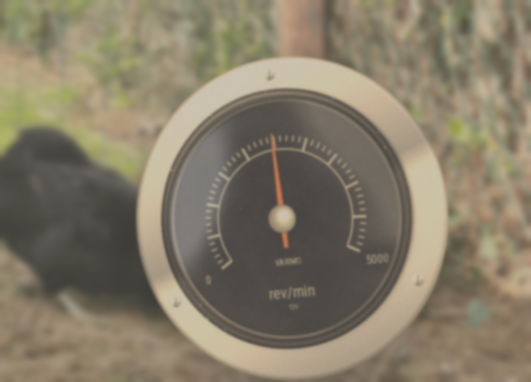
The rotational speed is value=2500 unit=rpm
